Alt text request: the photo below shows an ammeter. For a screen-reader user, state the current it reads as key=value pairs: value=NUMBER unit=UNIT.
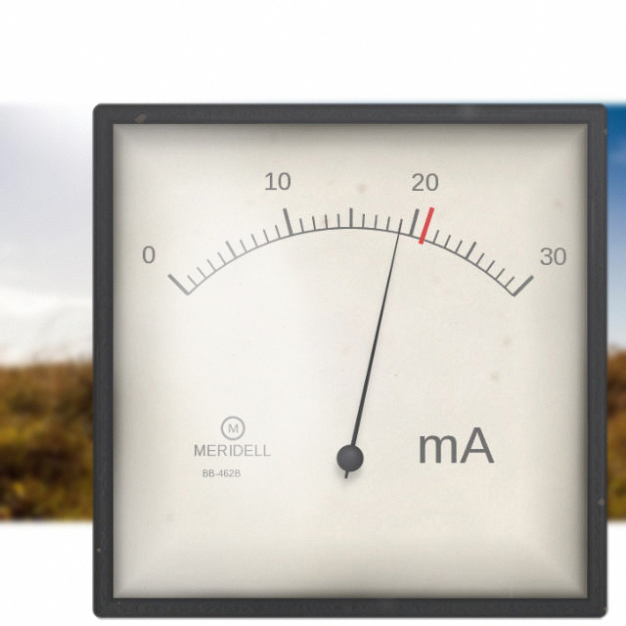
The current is value=19 unit=mA
